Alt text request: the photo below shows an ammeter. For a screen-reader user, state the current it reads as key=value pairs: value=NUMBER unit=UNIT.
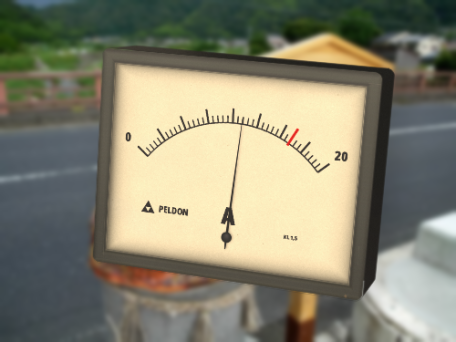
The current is value=11 unit=A
